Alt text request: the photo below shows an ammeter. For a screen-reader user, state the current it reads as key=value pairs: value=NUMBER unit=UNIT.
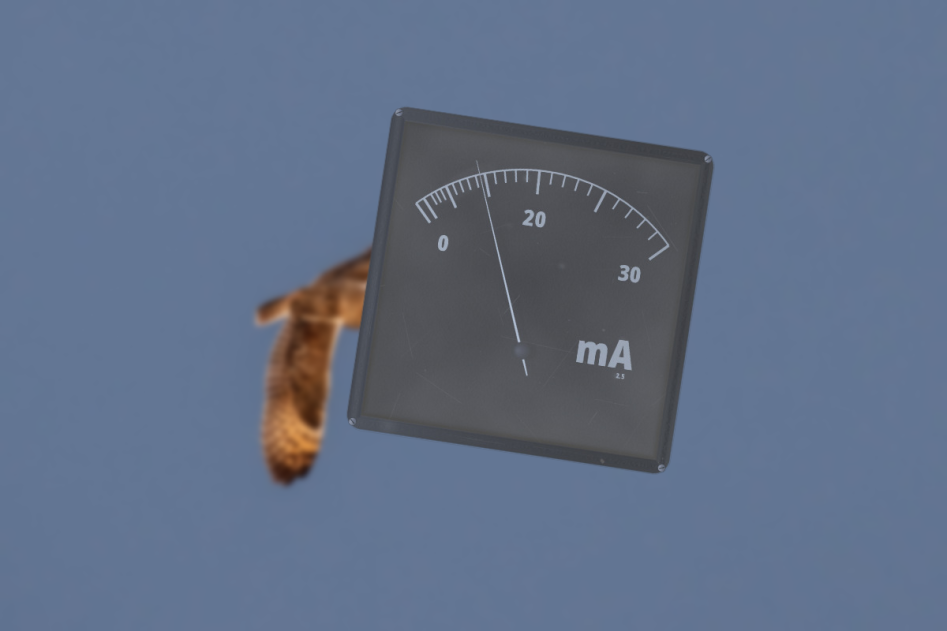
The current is value=14.5 unit=mA
